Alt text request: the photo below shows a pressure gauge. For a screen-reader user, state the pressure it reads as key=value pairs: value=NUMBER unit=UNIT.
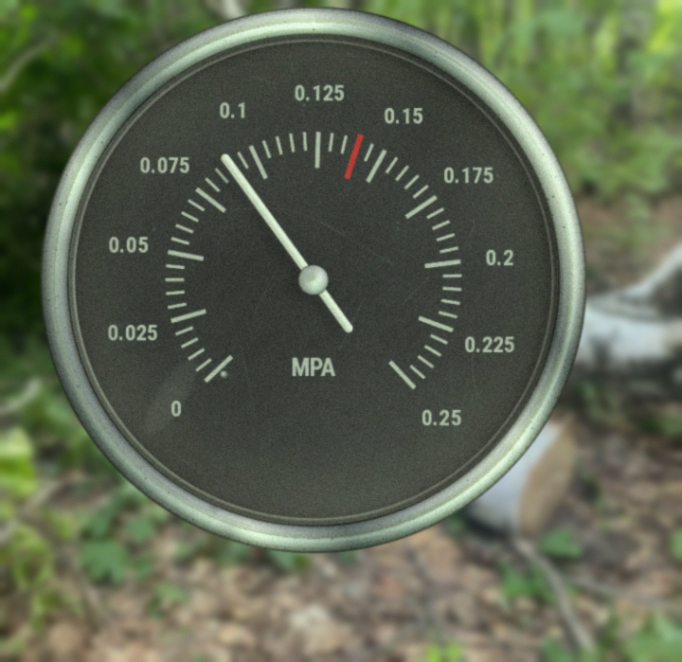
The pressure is value=0.09 unit=MPa
